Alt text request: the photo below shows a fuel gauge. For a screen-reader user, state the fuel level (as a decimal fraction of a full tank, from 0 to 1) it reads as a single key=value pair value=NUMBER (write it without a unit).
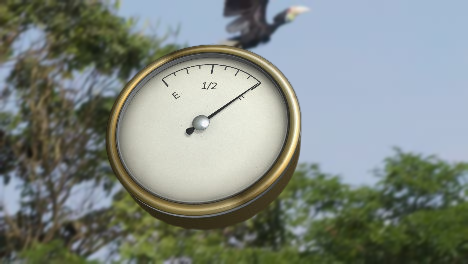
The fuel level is value=1
